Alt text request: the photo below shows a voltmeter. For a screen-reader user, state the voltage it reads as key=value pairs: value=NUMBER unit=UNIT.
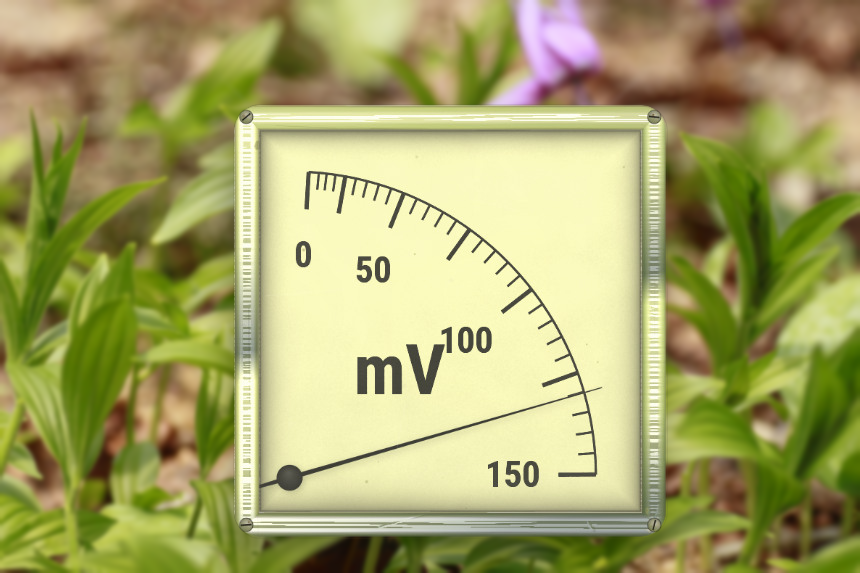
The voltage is value=130 unit=mV
